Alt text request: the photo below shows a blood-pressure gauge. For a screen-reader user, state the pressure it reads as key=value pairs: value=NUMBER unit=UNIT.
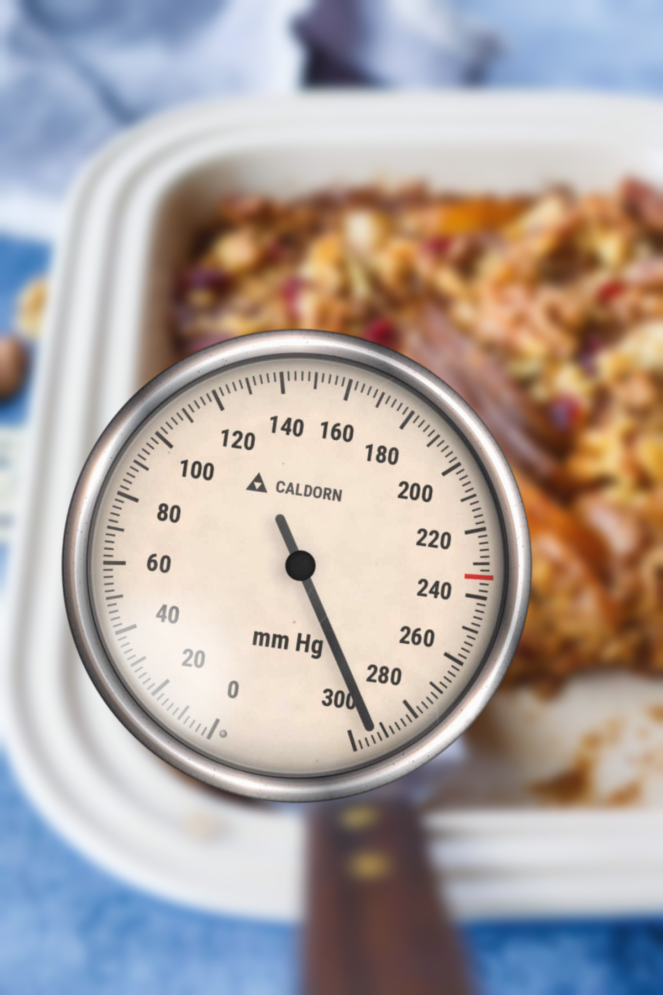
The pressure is value=294 unit=mmHg
